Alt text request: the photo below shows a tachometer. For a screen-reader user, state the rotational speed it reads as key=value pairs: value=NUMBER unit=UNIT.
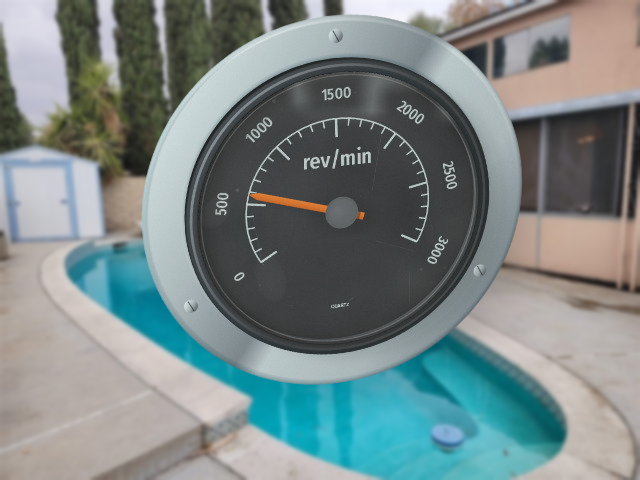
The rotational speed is value=600 unit=rpm
